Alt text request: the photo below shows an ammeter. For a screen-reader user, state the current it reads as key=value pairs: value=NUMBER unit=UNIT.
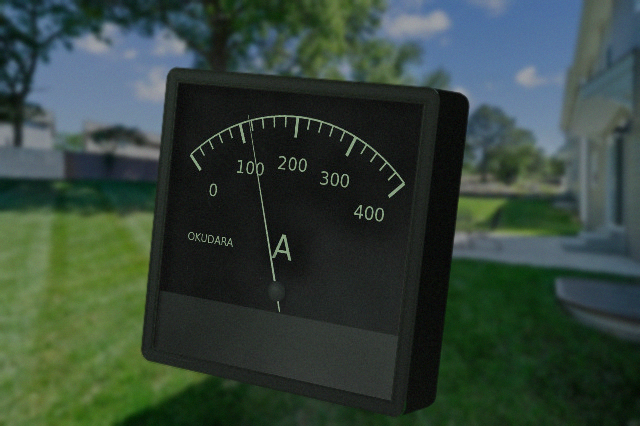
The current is value=120 unit=A
